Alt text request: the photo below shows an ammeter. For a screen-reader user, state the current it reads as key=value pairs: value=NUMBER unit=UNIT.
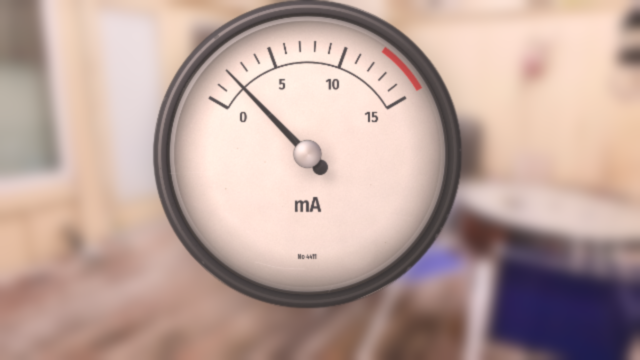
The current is value=2 unit=mA
